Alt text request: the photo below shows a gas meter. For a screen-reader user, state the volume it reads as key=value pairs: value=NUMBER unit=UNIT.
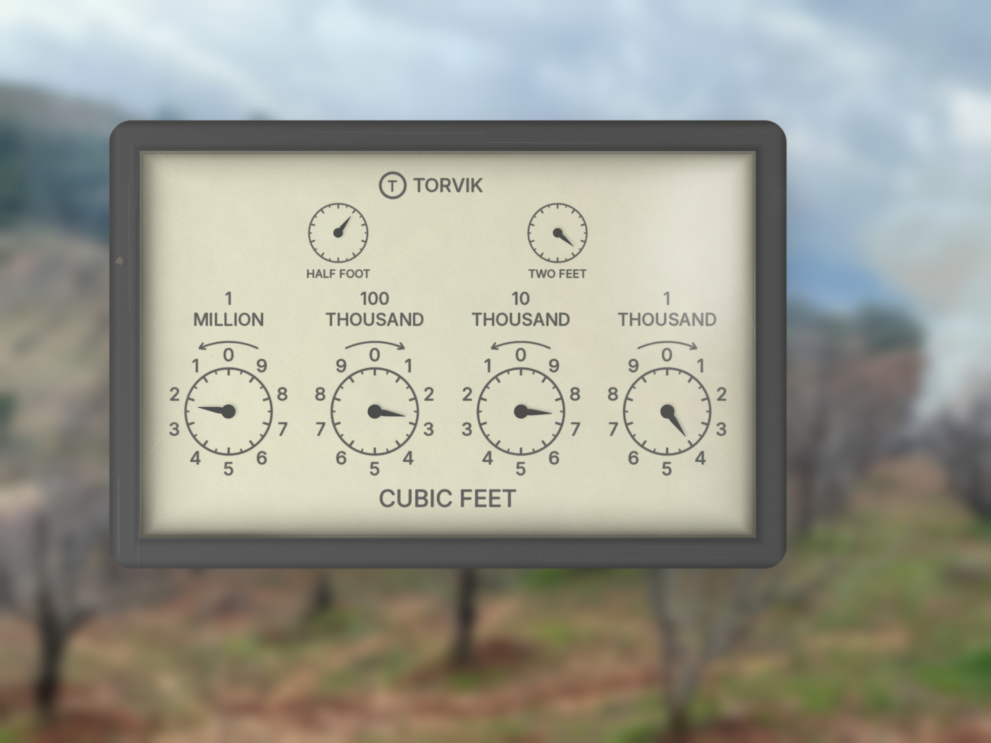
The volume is value=227400 unit=ft³
